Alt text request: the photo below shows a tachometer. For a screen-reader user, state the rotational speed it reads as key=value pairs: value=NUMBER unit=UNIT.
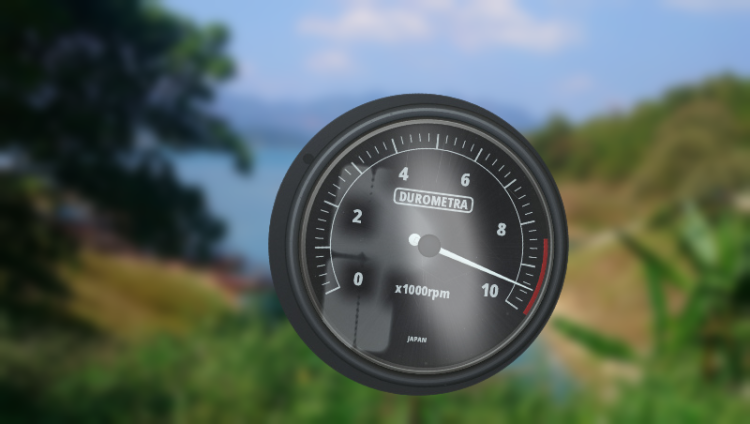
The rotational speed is value=9500 unit=rpm
